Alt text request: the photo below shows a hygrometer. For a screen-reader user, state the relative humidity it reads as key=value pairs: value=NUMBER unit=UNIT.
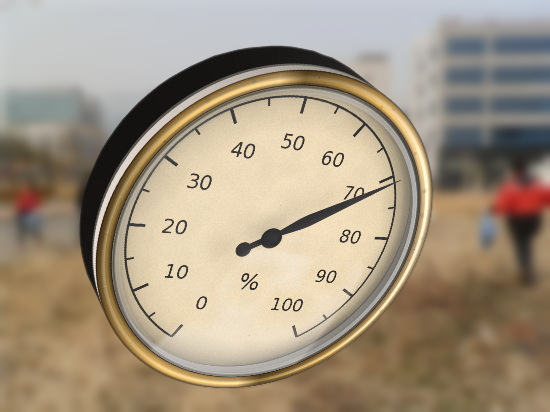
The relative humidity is value=70 unit=%
